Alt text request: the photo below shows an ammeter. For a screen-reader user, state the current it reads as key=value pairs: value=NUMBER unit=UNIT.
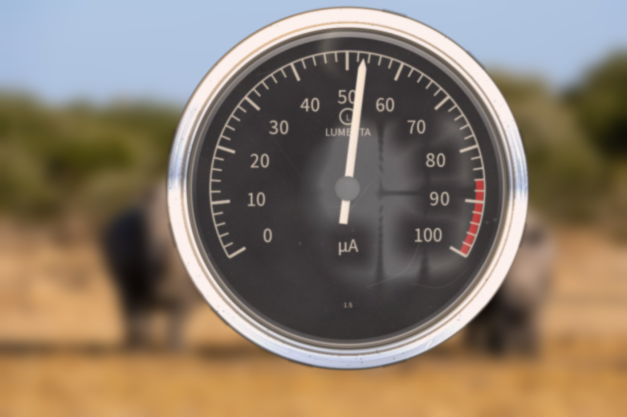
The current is value=53 unit=µA
